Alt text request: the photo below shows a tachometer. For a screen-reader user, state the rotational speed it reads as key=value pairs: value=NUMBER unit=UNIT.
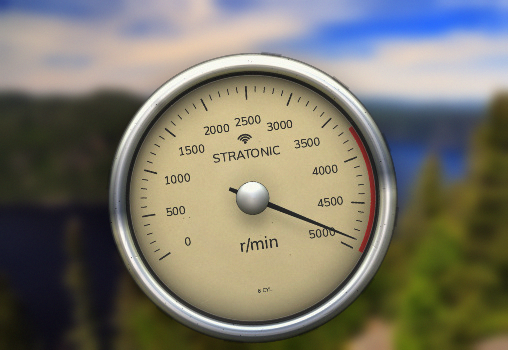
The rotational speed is value=4900 unit=rpm
